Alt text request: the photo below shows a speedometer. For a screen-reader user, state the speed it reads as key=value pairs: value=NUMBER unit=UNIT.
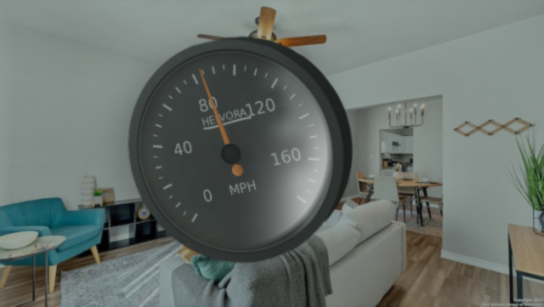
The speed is value=85 unit=mph
